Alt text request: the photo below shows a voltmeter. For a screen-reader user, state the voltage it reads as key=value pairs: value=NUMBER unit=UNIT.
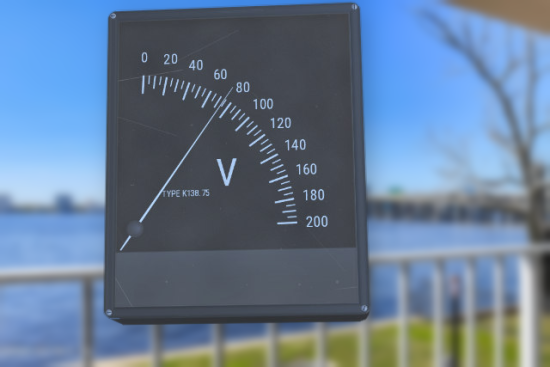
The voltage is value=75 unit=V
